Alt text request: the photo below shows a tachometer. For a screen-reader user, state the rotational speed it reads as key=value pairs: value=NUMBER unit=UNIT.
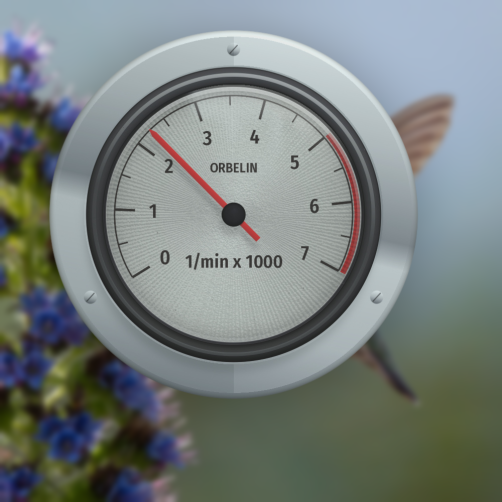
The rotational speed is value=2250 unit=rpm
